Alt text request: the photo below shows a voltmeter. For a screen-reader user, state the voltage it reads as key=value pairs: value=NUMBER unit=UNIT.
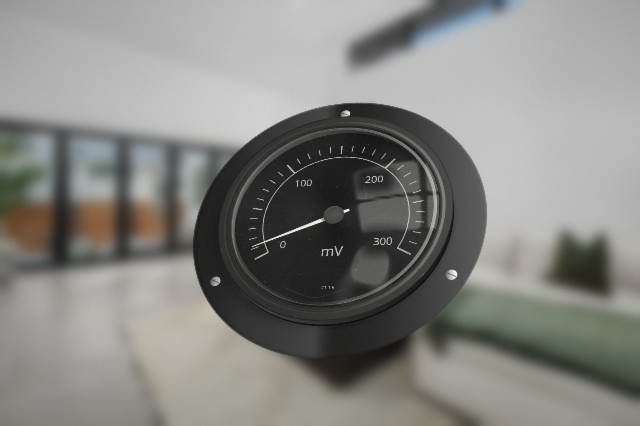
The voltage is value=10 unit=mV
